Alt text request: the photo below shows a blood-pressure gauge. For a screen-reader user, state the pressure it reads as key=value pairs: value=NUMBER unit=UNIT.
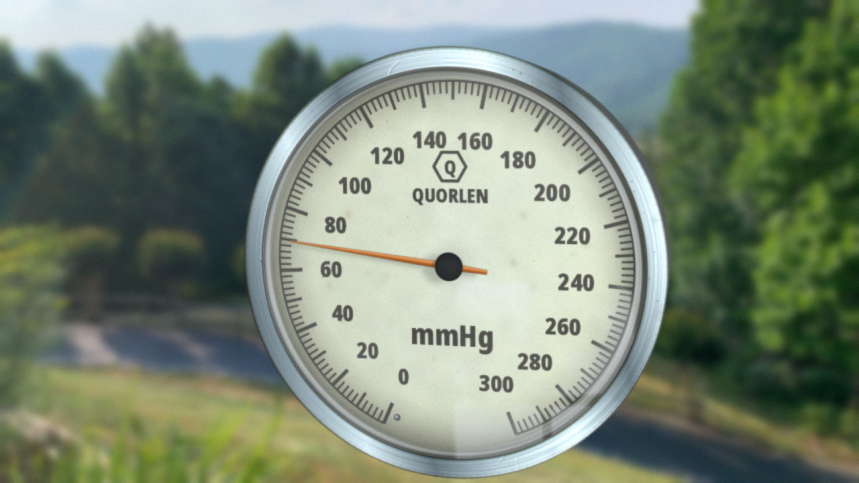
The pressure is value=70 unit=mmHg
